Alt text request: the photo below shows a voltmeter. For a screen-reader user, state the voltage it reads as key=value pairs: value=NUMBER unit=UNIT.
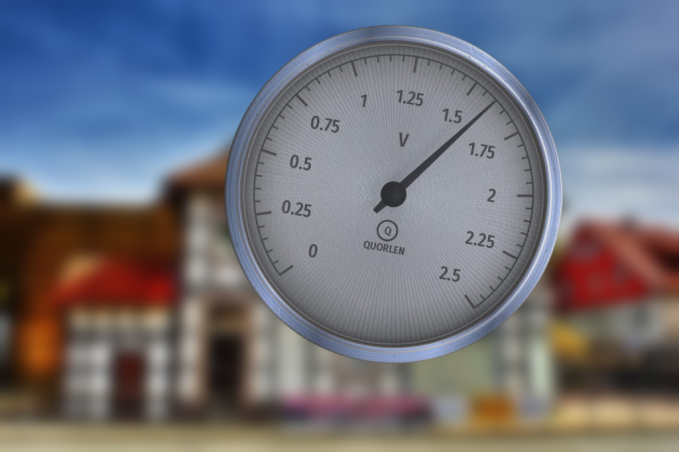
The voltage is value=1.6 unit=V
